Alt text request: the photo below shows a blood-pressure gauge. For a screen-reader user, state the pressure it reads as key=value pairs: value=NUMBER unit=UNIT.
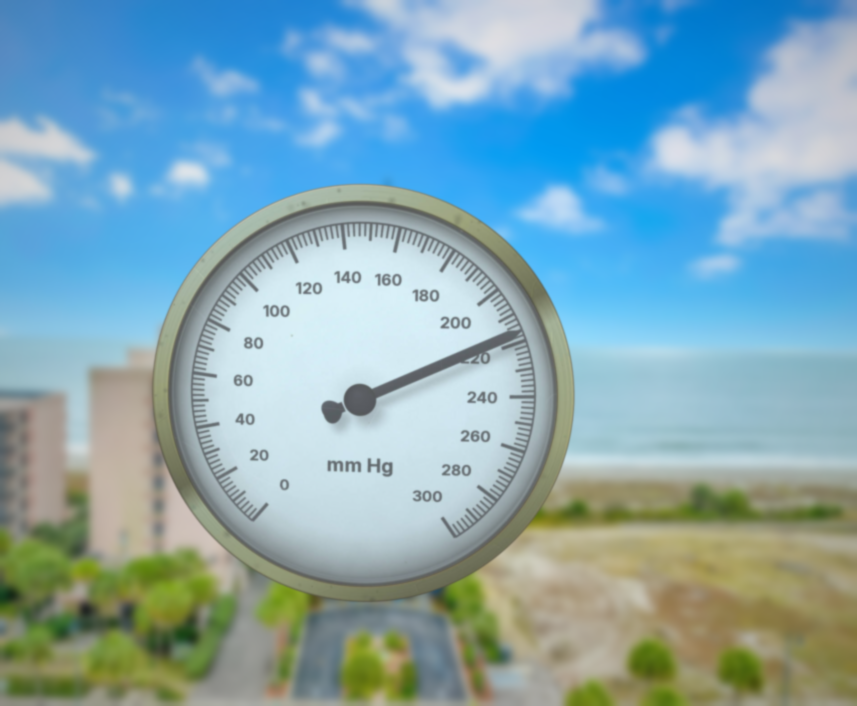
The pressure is value=216 unit=mmHg
